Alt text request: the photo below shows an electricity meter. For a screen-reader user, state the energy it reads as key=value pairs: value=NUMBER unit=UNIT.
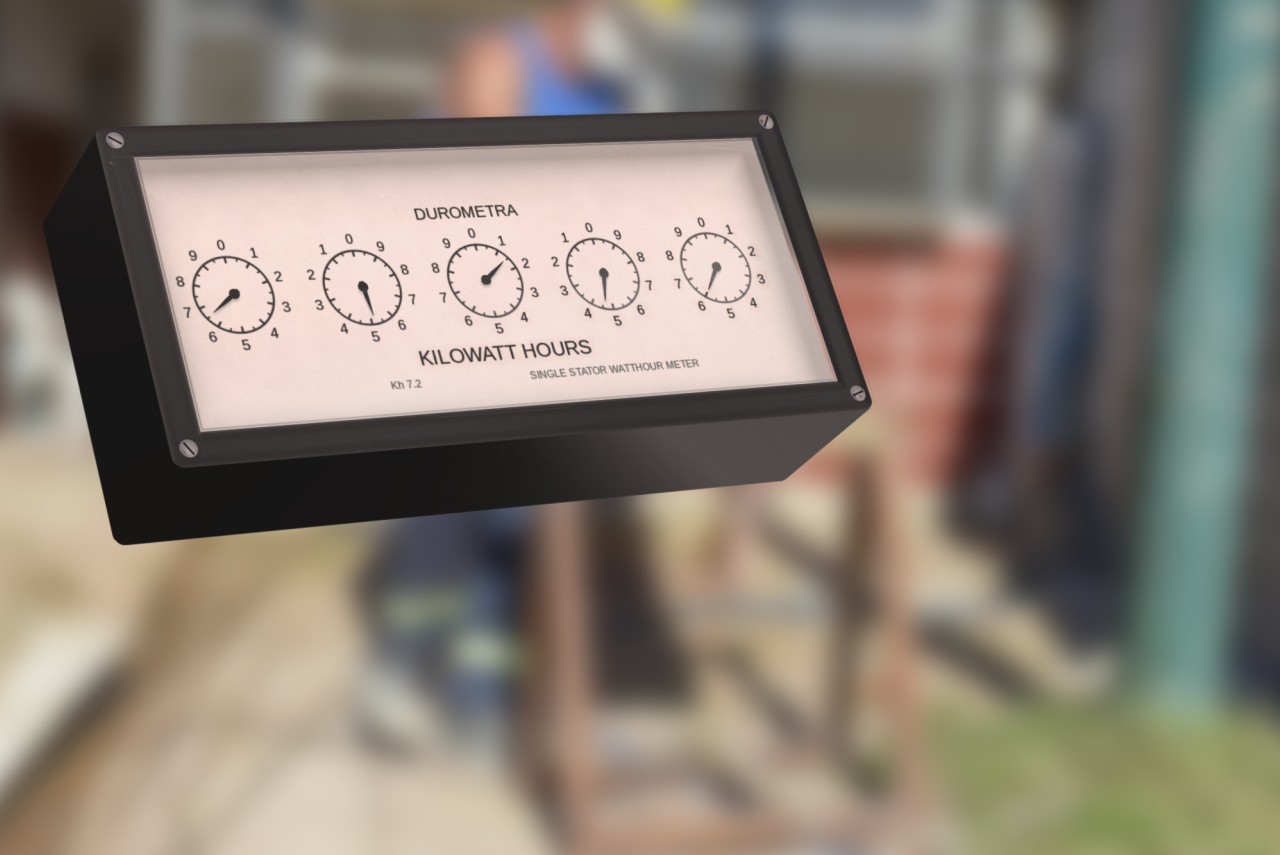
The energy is value=65146 unit=kWh
